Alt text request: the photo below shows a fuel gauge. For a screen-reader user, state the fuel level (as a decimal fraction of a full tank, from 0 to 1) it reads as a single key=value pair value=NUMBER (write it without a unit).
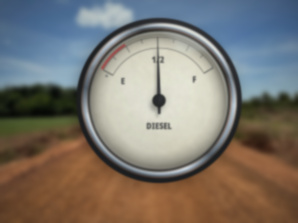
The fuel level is value=0.5
